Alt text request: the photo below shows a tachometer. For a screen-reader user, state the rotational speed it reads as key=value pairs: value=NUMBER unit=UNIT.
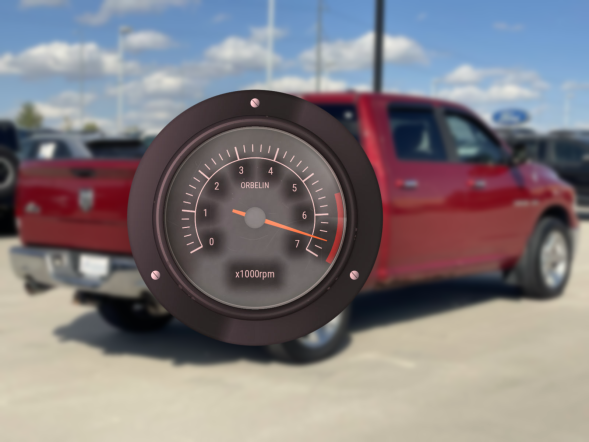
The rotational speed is value=6600 unit=rpm
